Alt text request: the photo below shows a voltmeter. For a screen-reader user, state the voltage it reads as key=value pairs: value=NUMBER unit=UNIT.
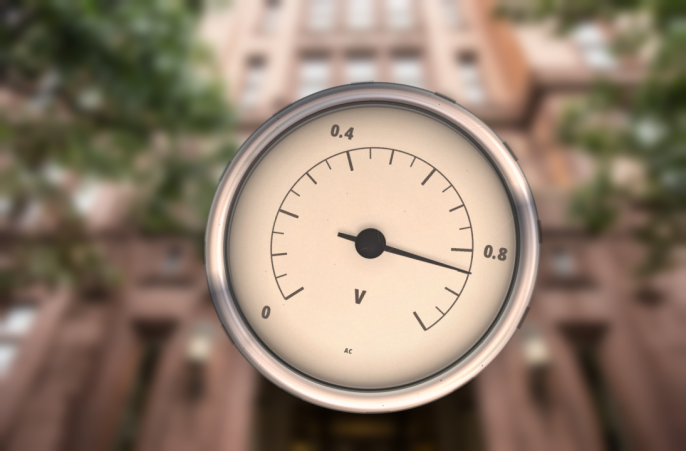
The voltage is value=0.85 unit=V
